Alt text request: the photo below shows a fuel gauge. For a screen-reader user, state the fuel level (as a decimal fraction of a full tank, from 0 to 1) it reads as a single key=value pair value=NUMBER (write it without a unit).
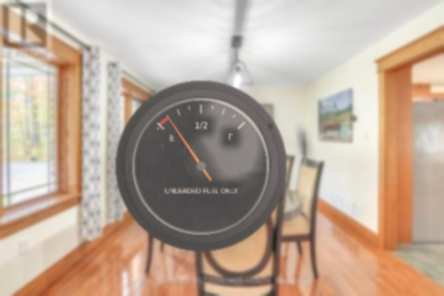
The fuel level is value=0.125
